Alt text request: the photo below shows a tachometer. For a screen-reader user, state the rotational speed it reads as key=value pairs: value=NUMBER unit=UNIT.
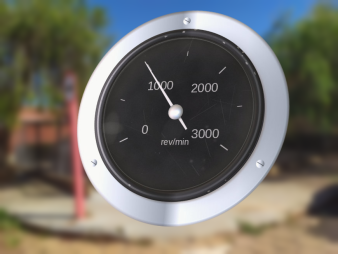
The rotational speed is value=1000 unit=rpm
